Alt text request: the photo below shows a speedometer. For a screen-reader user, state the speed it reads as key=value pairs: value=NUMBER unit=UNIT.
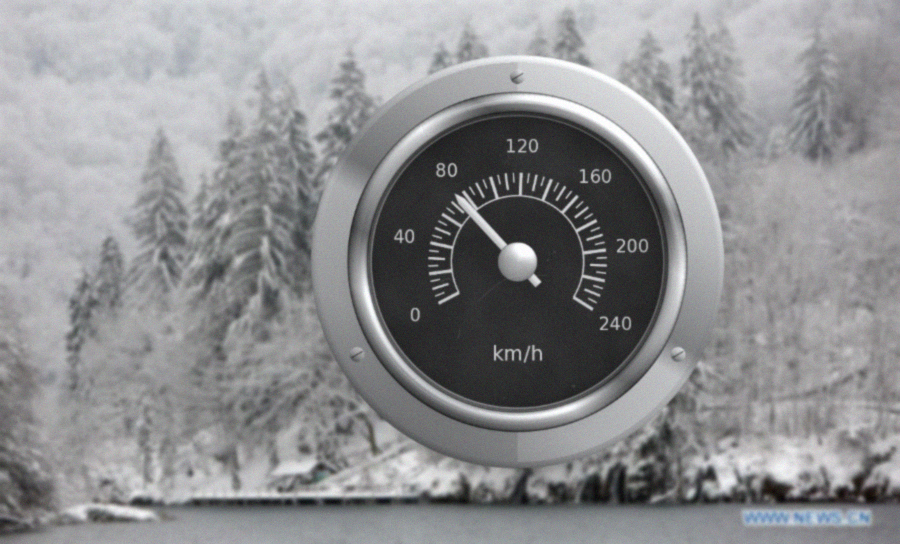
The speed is value=75 unit=km/h
